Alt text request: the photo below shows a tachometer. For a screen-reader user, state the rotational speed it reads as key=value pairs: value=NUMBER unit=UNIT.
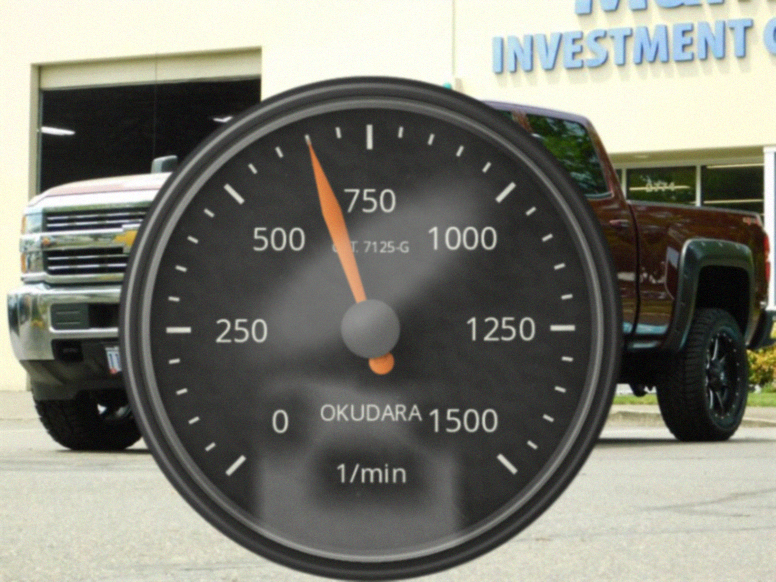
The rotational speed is value=650 unit=rpm
